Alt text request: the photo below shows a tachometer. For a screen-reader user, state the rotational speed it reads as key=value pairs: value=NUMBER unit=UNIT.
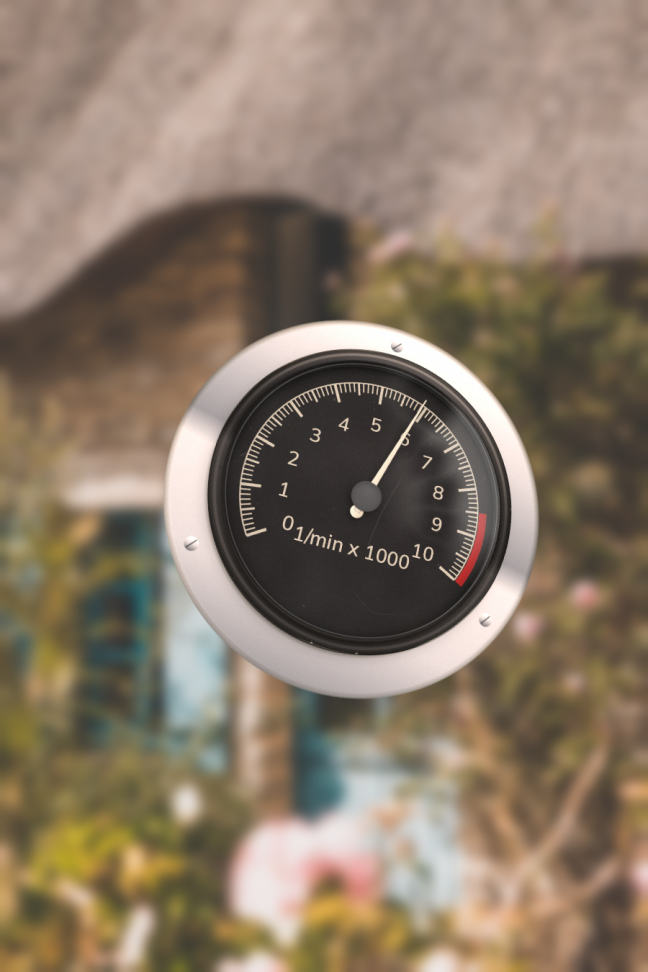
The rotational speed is value=5900 unit=rpm
